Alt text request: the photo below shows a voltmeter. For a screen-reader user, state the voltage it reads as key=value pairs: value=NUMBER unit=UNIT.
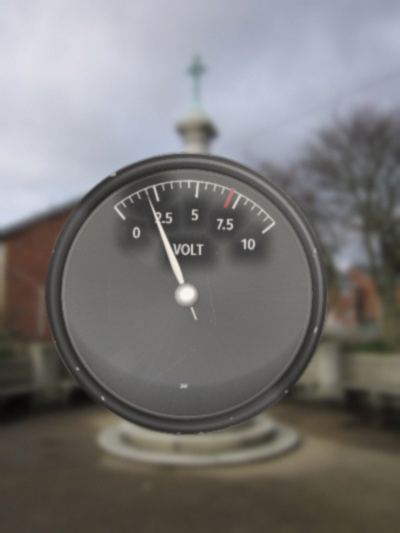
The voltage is value=2 unit=V
